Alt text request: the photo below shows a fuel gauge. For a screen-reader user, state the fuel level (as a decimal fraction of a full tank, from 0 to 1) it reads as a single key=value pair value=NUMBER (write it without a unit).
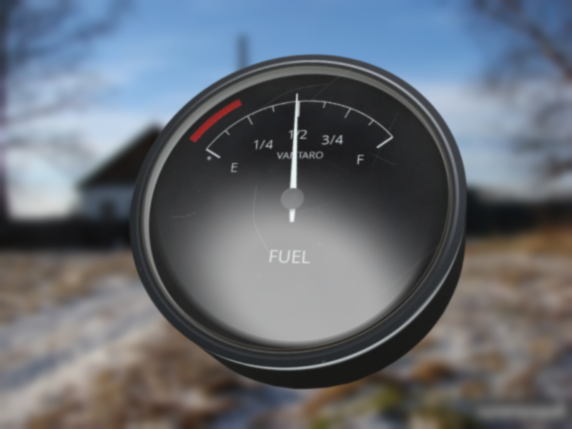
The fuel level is value=0.5
